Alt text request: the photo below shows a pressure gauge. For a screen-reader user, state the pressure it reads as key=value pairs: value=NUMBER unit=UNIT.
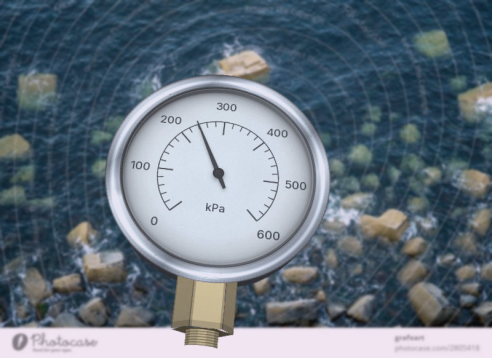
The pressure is value=240 unit=kPa
